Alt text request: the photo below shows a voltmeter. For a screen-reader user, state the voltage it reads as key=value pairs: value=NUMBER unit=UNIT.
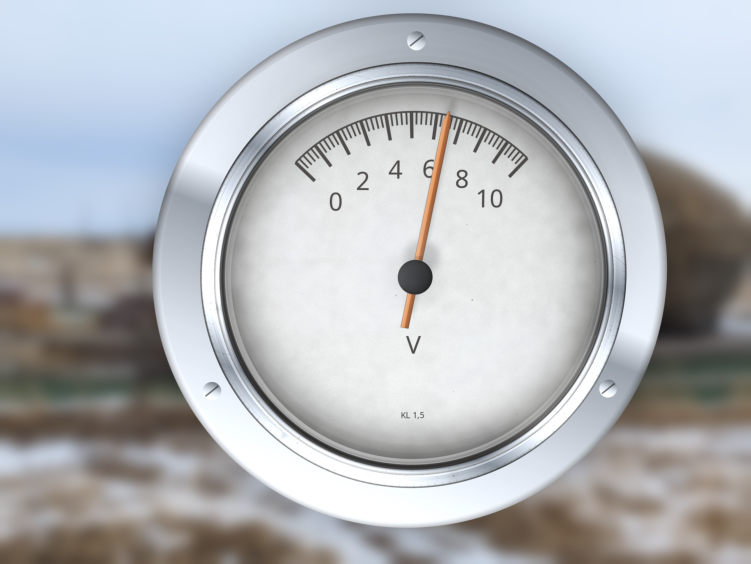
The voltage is value=6.4 unit=V
